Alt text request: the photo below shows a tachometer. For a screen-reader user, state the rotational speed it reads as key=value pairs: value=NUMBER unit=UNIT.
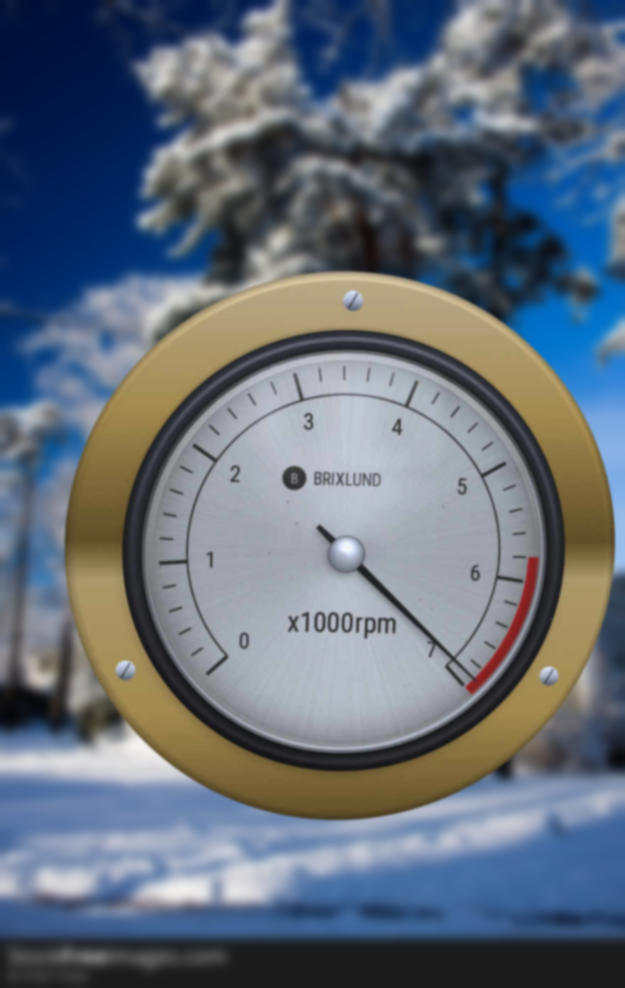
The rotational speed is value=6900 unit=rpm
